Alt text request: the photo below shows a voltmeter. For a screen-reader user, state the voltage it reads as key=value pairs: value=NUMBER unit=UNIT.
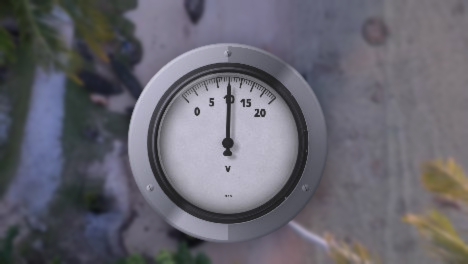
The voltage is value=10 unit=V
